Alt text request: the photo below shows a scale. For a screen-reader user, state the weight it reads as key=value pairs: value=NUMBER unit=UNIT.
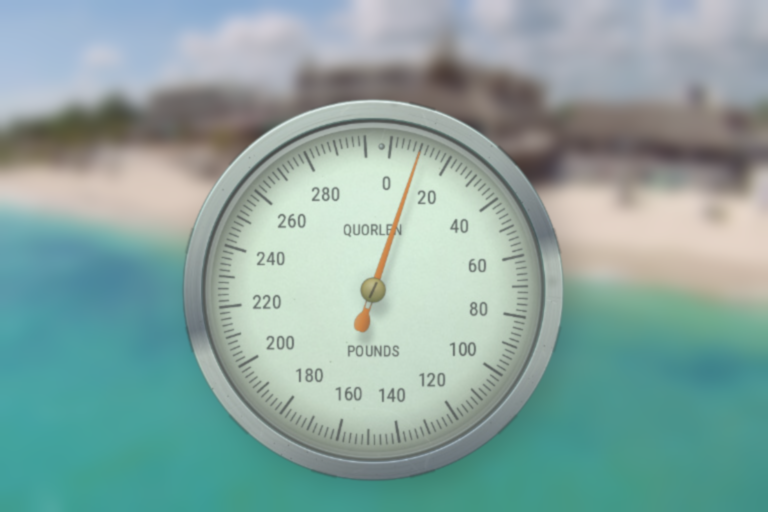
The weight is value=10 unit=lb
